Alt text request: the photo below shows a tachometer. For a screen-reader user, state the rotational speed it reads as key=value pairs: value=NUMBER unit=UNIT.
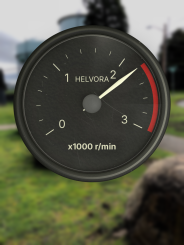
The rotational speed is value=2200 unit=rpm
